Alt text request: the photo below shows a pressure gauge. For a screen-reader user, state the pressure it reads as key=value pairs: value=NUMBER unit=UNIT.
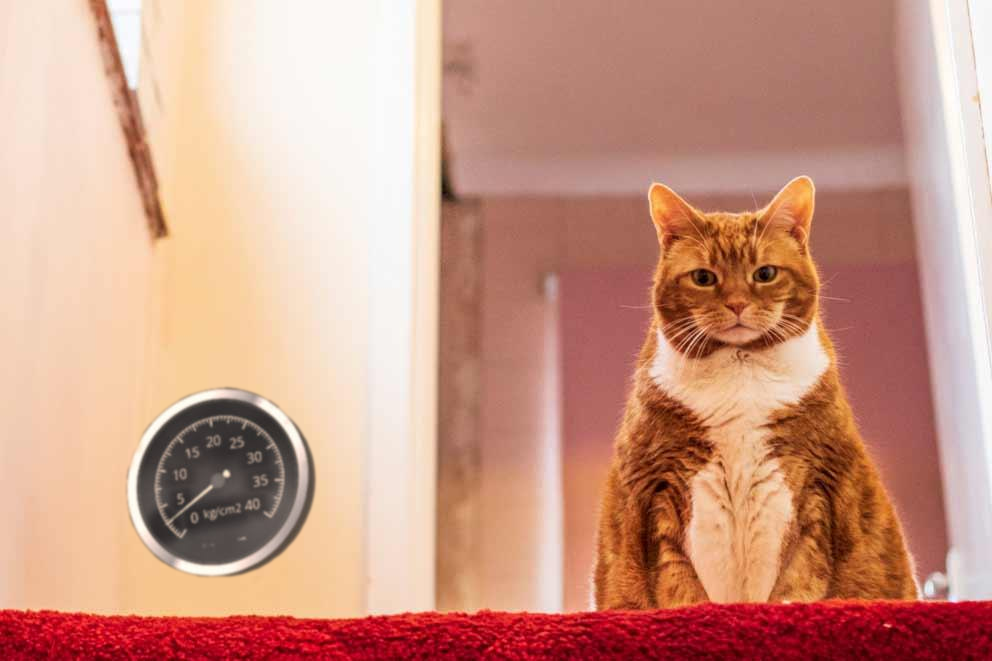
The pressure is value=2.5 unit=kg/cm²
